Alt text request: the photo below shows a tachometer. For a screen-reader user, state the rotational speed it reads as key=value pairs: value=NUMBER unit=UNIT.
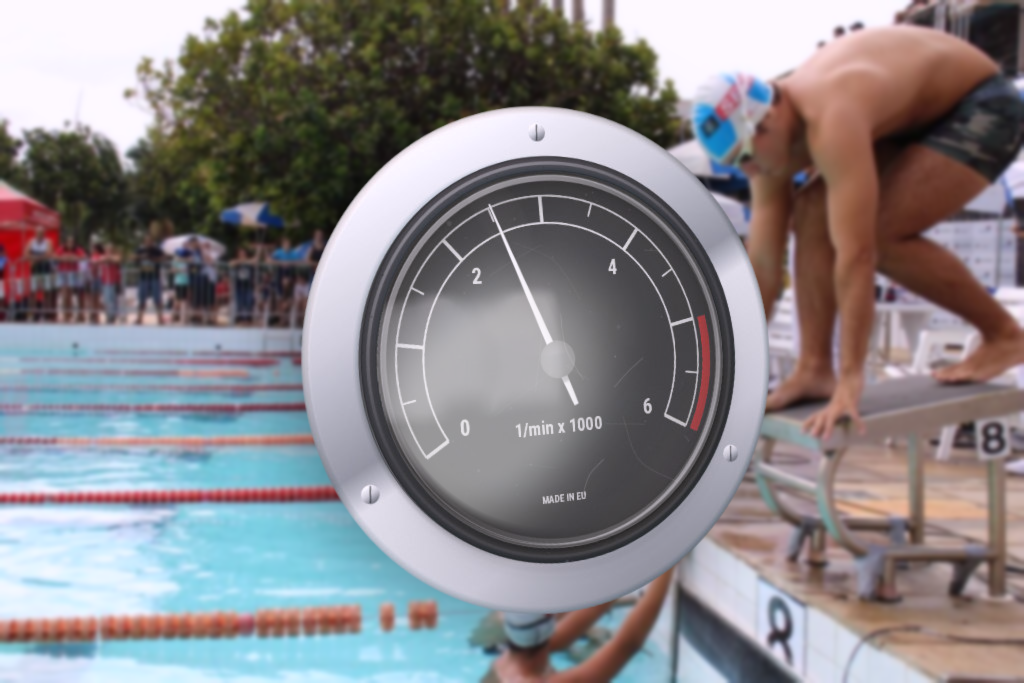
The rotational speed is value=2500 unit=rpm
